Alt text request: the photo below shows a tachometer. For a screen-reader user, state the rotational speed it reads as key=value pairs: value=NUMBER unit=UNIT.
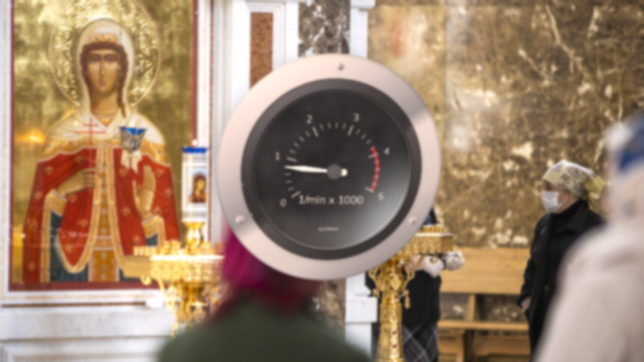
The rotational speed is value=800 unit=rpm
